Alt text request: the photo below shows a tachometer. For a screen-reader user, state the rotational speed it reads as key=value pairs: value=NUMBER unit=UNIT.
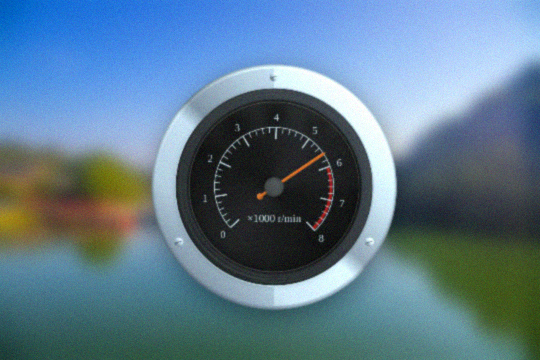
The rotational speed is value=5600 unit=rpm
